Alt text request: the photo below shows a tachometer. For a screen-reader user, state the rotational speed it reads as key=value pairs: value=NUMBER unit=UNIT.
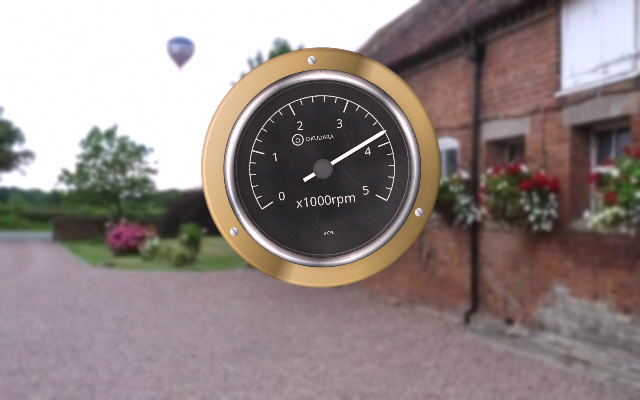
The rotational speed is value=3800 unit=rpm
